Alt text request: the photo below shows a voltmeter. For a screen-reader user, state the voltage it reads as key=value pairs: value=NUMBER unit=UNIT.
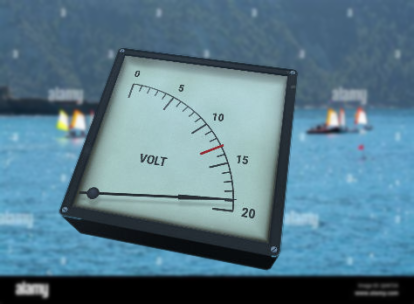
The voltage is value=19 unit=V
